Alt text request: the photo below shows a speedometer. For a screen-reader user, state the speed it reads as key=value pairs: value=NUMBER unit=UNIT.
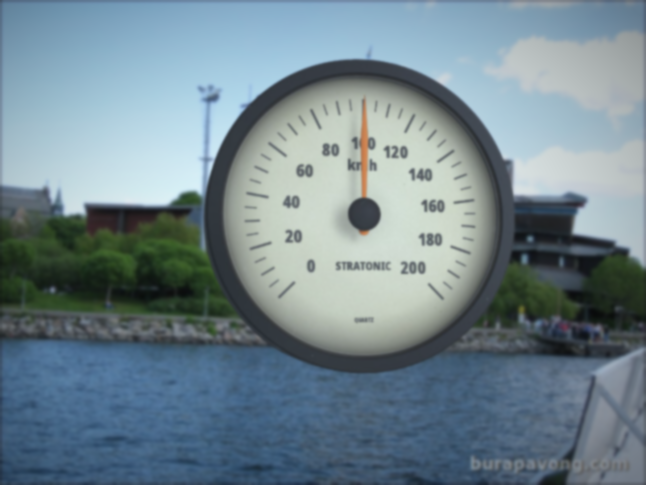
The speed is value=100 unit=km/h
